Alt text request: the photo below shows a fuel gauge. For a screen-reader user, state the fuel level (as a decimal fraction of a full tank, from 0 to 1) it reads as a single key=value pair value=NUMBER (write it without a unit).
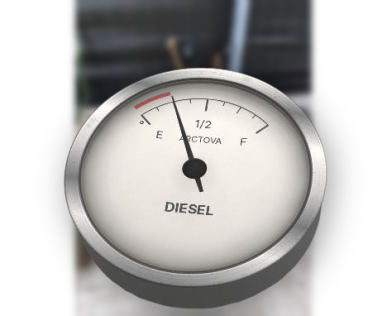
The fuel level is value=0.25
